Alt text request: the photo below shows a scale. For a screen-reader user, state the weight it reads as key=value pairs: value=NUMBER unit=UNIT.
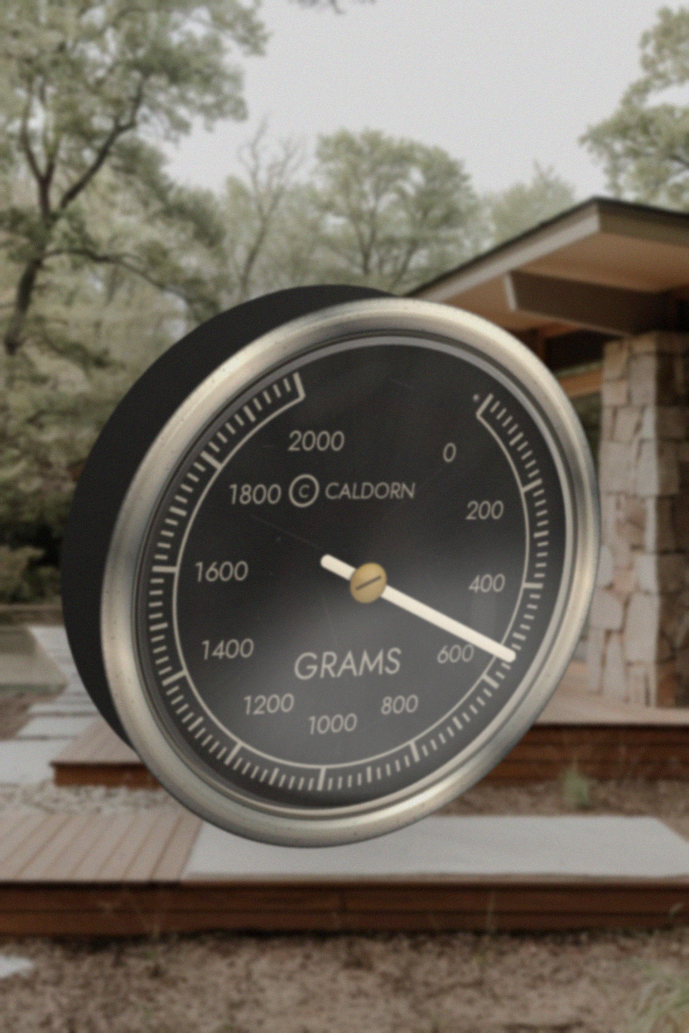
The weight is value=540 unit=g
